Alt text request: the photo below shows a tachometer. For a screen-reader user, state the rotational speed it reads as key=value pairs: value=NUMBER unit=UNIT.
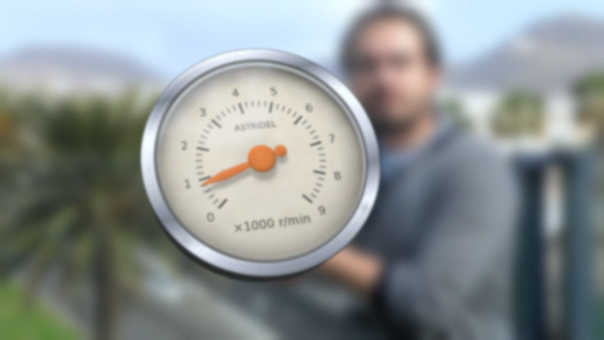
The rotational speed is value=800 unit=rpm
